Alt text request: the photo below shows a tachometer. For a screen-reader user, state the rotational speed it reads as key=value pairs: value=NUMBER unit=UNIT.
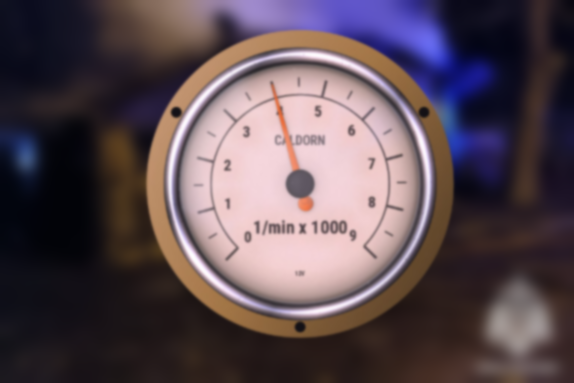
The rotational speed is value=4000 unit=rpm
